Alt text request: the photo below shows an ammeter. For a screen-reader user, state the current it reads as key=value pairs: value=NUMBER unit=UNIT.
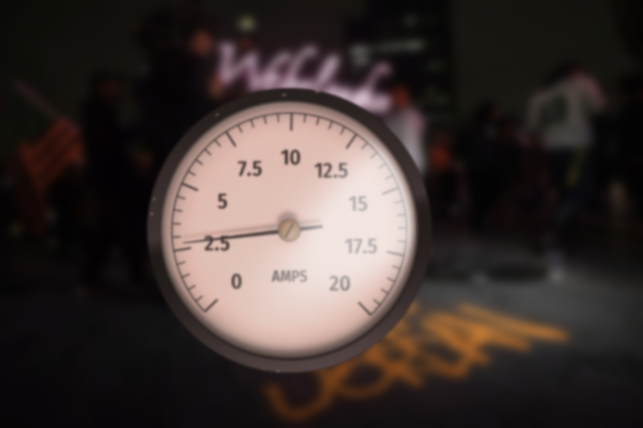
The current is value=2.75 unit=A
